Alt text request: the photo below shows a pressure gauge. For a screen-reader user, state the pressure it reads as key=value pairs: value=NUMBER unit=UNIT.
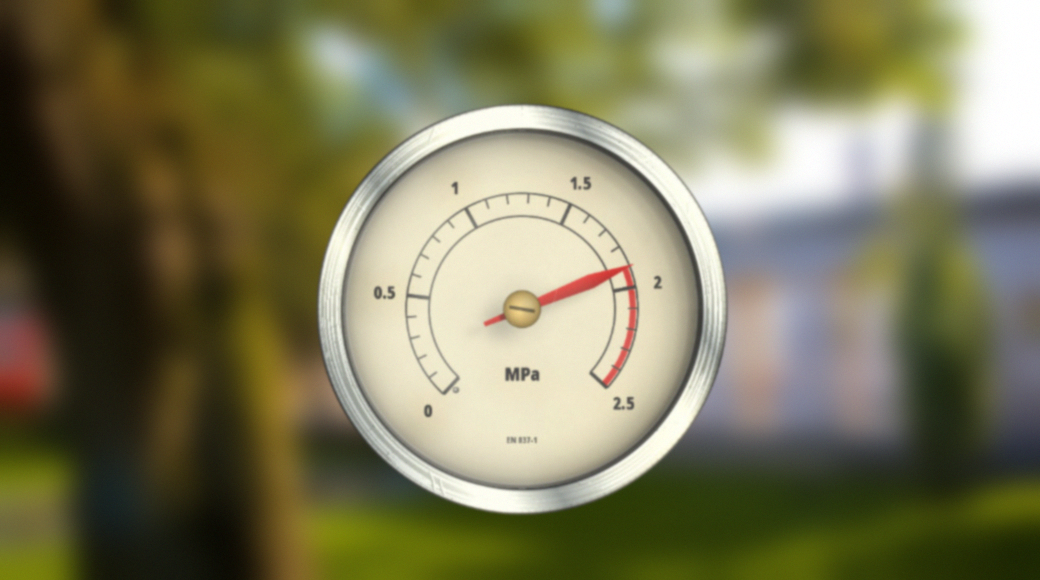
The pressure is value=1.9 unit=MPa
